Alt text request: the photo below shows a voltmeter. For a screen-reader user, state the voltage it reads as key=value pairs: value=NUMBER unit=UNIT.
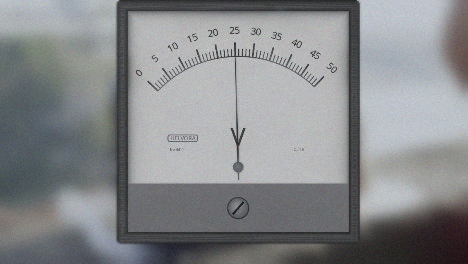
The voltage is value=25 unit=V
